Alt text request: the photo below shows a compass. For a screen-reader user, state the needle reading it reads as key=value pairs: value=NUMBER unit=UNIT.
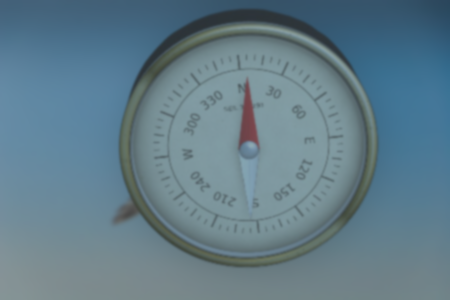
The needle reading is value=5 unit=°
